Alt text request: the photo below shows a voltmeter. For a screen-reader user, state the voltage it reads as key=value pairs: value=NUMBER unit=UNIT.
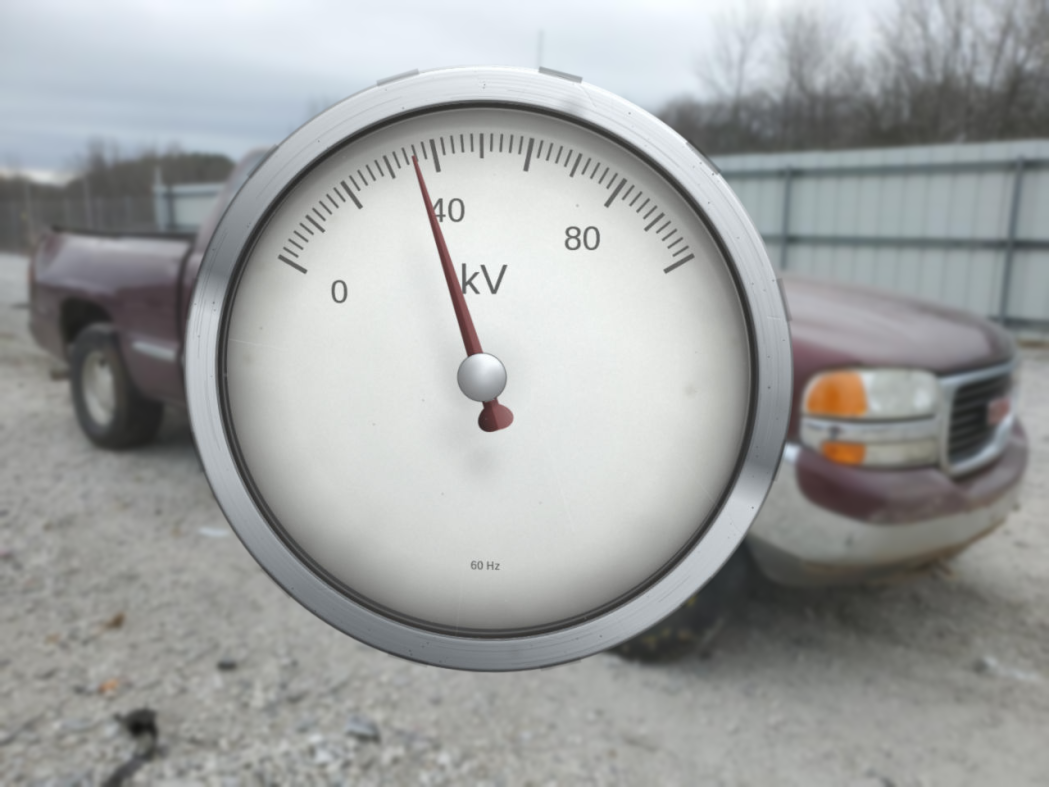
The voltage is value=36 unit=kV
